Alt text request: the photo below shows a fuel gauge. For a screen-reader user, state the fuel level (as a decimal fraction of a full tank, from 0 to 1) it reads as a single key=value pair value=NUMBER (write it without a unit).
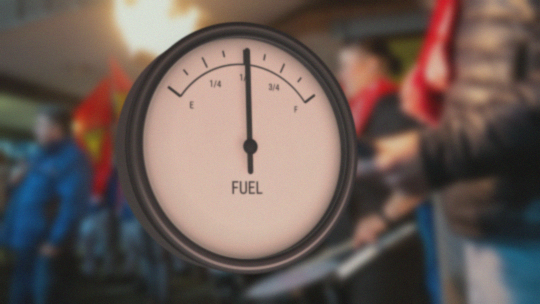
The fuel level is value=0.5
